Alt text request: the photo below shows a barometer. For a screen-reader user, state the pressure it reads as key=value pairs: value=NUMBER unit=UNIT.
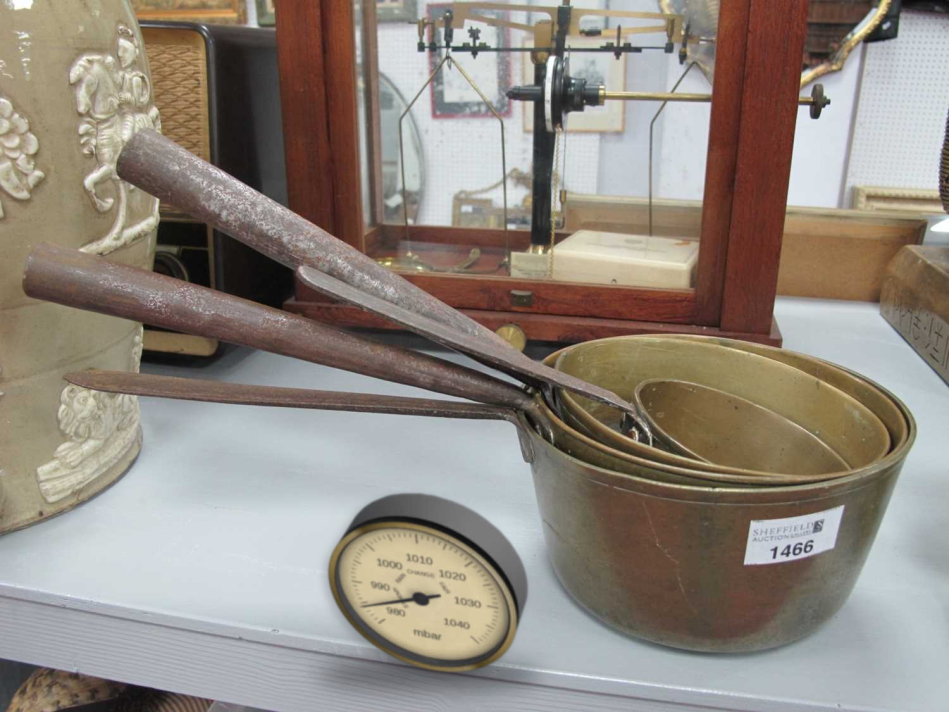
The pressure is value=985 unit=mbar
